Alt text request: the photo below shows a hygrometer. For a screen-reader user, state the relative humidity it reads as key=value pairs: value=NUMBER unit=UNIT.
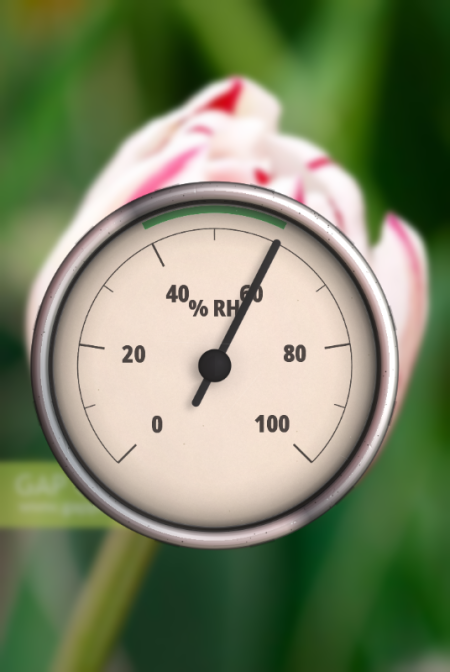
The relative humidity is value=60 unit=%
